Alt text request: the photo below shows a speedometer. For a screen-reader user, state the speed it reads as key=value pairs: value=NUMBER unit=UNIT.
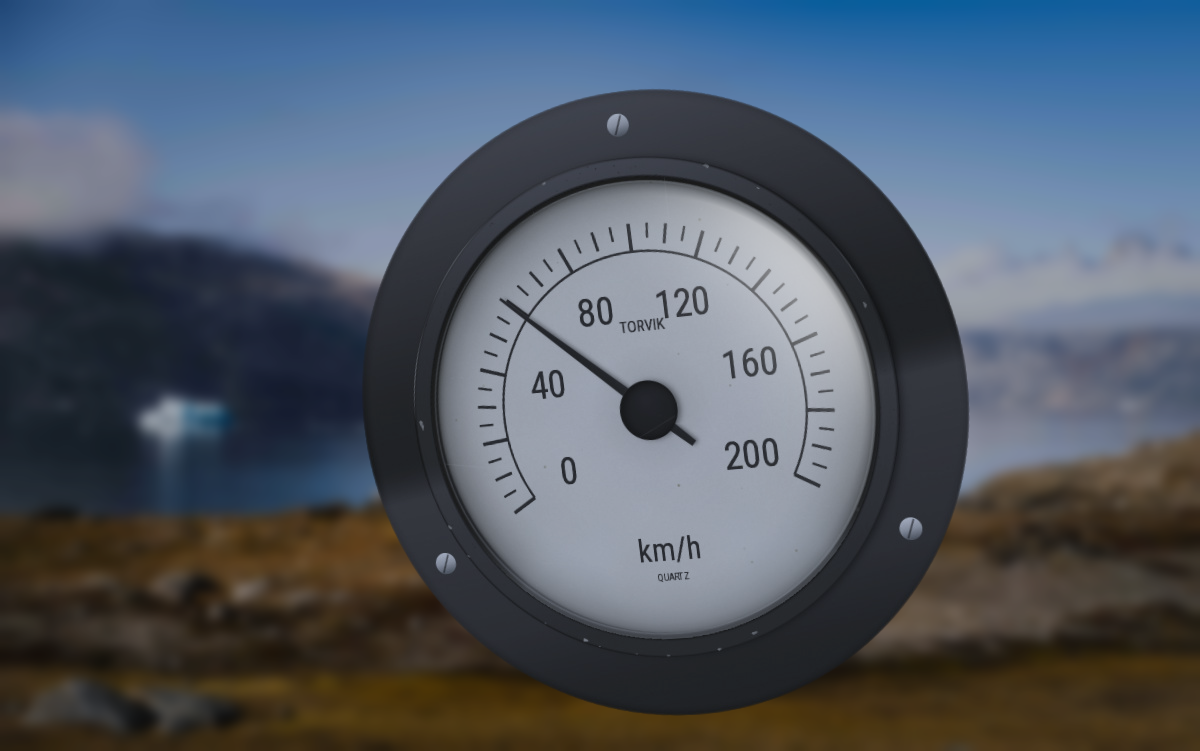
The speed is value=60 unit=km/h
